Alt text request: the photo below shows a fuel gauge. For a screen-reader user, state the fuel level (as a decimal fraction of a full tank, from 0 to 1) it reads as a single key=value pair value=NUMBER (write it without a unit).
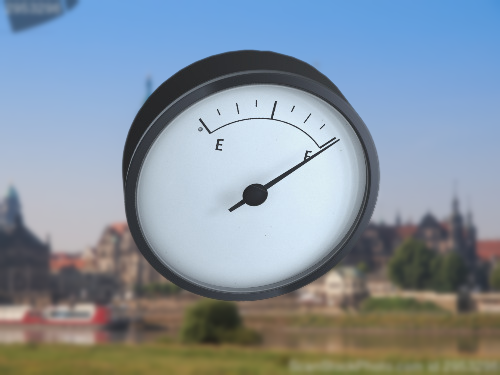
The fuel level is value=1
